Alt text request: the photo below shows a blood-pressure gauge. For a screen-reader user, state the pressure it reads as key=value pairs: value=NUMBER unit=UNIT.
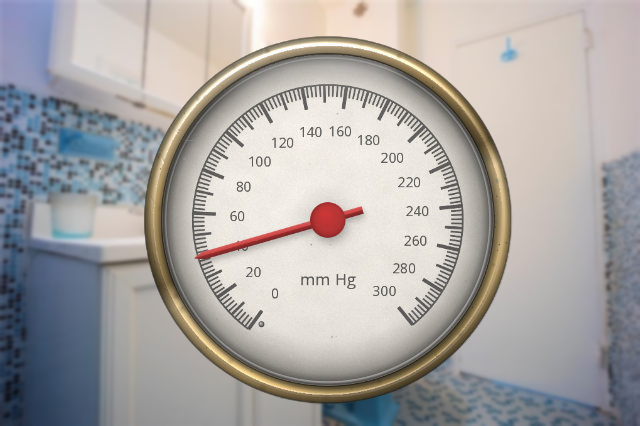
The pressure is value=40 unit=mmHg
